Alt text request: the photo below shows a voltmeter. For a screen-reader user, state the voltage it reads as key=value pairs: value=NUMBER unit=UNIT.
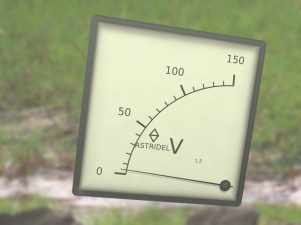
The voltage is value=5 unit=V
